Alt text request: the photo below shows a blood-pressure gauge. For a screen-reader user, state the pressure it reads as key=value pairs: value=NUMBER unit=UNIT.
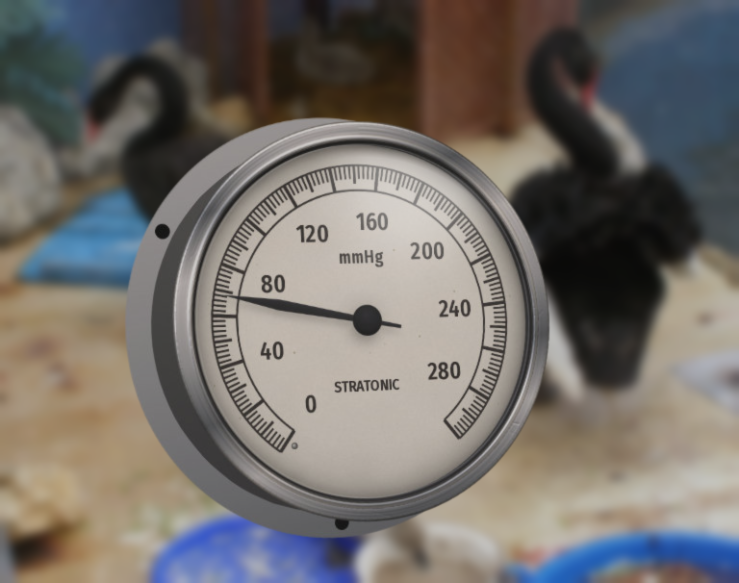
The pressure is value=68 unit=mmHg
